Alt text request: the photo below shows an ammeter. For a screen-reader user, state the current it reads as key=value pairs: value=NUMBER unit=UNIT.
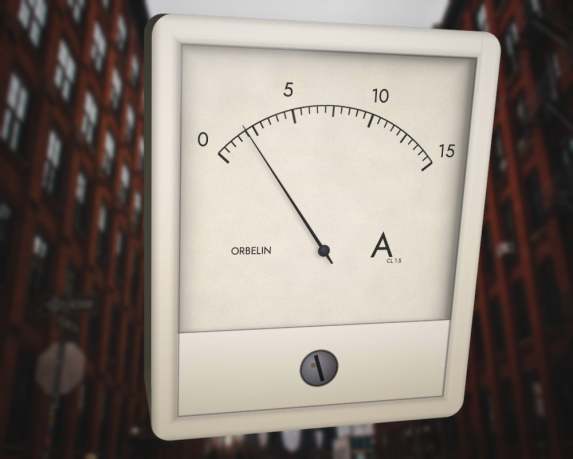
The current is value=2 unit=A
